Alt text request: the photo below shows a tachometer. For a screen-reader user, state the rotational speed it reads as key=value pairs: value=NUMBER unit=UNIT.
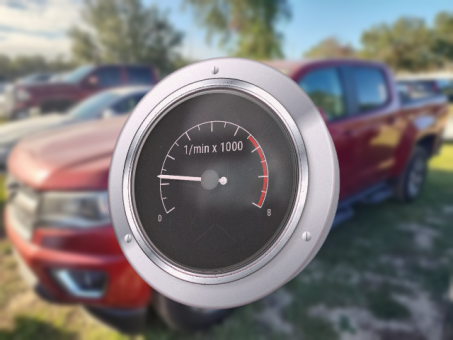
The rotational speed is value=1250 unit=rpm
